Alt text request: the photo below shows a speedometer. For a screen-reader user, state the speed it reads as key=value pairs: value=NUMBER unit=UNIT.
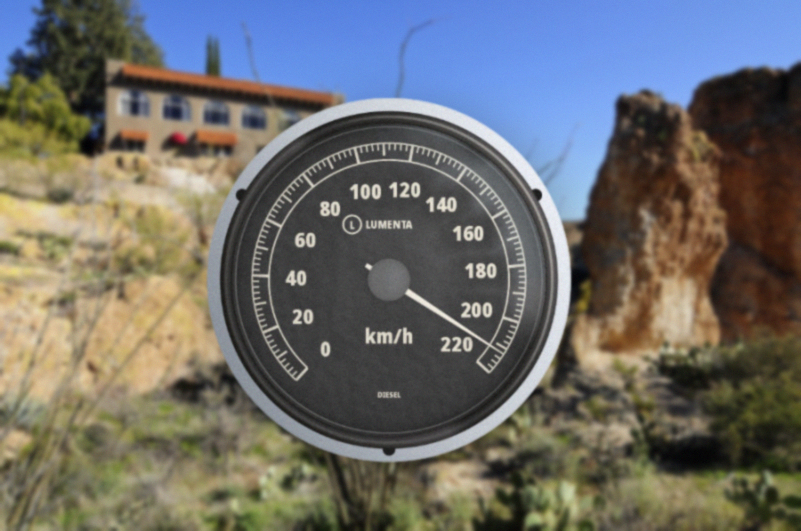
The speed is value=212 unit=km/h
